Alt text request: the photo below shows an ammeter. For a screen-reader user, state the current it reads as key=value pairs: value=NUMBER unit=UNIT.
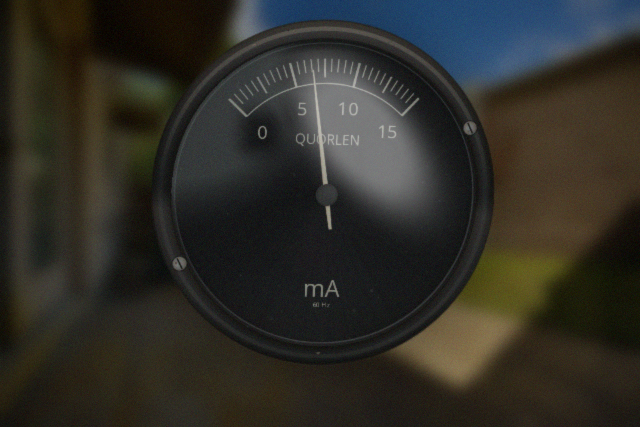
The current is value=6.5 unit=mA
